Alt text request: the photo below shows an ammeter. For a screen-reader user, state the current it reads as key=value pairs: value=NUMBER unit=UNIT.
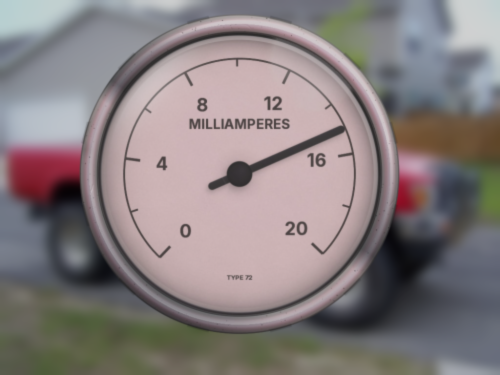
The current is value=15 unit=mA
